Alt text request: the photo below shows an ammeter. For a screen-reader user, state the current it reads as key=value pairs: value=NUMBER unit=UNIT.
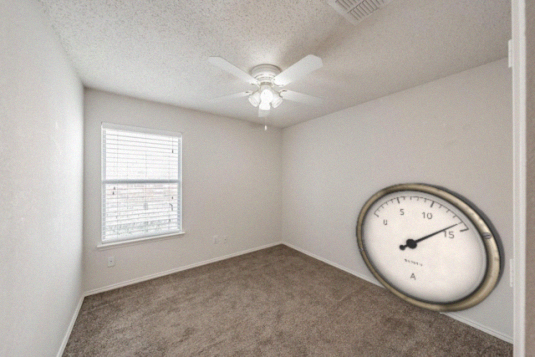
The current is value=14 unit=A
